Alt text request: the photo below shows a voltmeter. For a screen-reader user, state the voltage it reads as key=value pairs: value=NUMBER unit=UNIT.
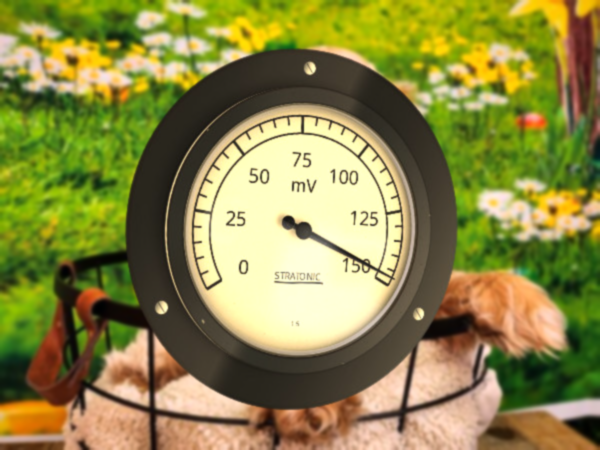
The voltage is value=147.5 unit=mV
